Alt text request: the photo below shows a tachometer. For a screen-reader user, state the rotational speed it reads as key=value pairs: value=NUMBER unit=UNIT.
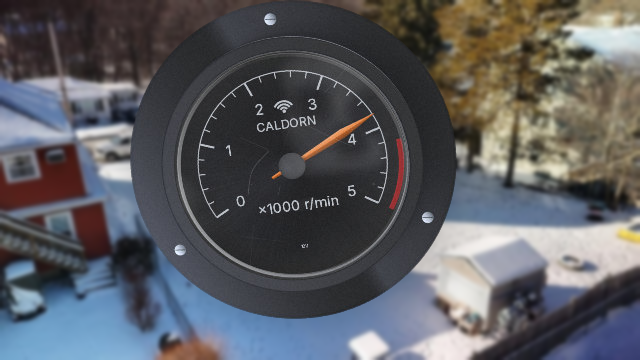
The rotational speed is value=3800 unit=rpm
